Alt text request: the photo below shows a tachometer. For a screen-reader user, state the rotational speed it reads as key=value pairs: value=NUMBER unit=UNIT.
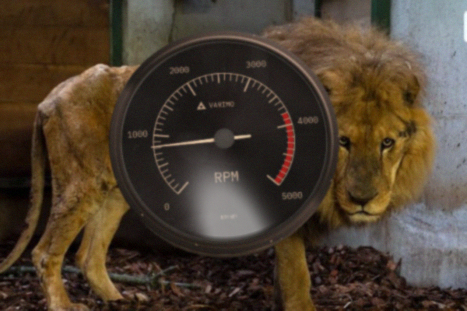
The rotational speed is value=800 unit=rpm
